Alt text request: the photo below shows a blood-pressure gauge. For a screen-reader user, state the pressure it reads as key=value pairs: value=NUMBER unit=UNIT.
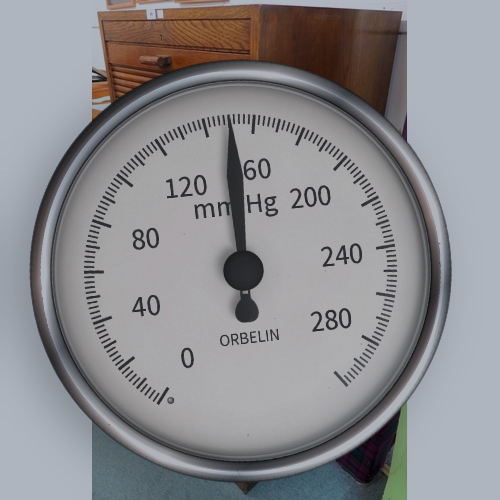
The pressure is value=150 unit=mmHg
